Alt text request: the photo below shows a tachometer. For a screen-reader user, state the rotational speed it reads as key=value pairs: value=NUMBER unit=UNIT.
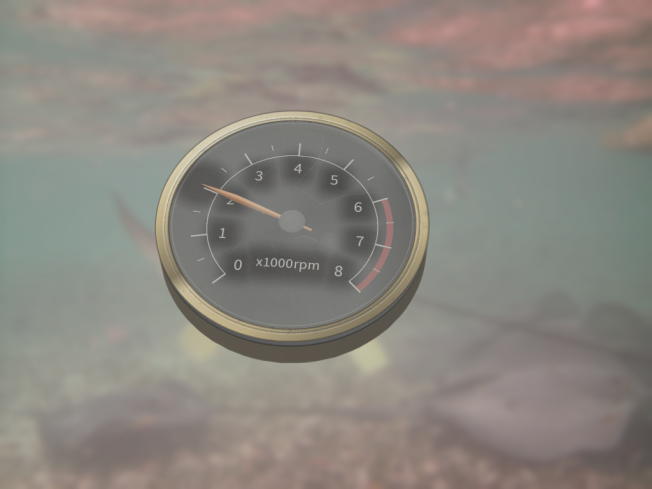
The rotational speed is value=2000 unit=rpm
